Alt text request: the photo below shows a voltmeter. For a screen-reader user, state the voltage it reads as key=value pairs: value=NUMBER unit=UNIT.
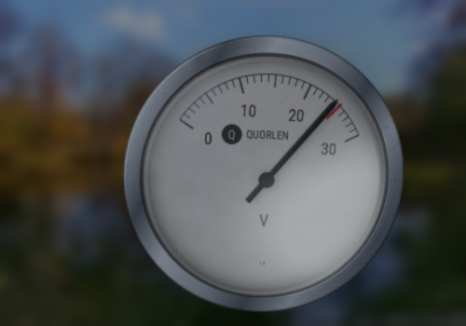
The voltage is value=24 unit=V
